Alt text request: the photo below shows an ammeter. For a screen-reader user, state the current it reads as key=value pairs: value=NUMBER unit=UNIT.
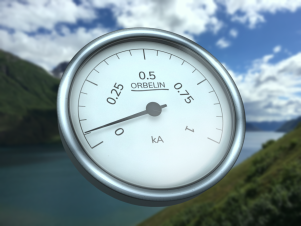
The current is value=0.05 unit=kA
